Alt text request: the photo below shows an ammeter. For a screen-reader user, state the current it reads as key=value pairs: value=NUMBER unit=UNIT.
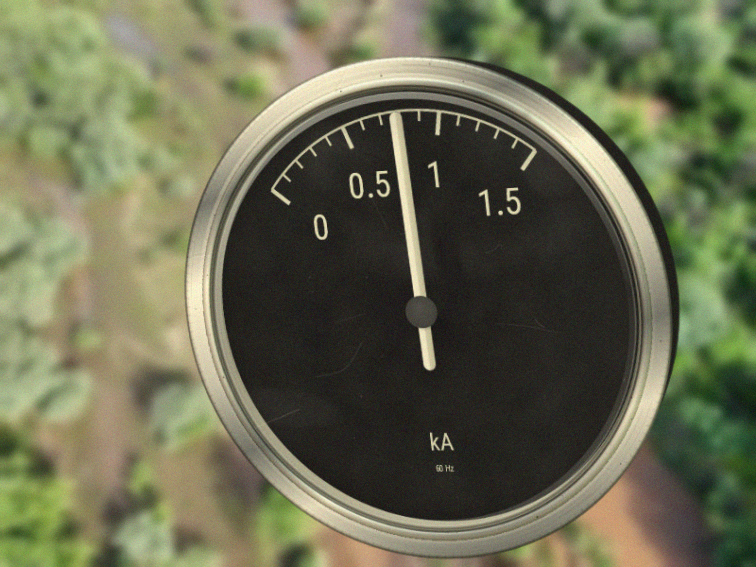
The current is value=0.8 unit=kA
